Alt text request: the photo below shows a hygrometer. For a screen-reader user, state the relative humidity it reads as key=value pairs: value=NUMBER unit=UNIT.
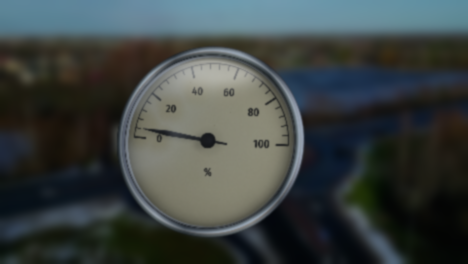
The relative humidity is value=4 unit=%
